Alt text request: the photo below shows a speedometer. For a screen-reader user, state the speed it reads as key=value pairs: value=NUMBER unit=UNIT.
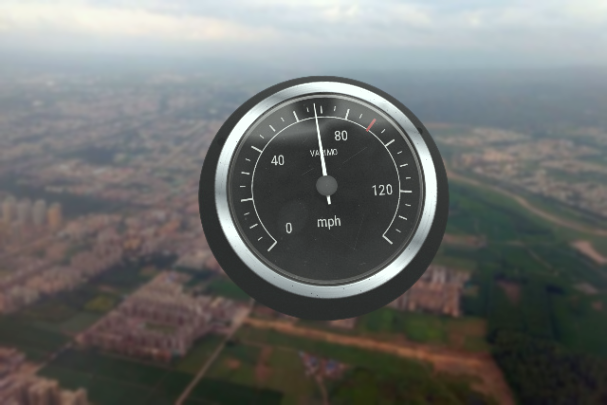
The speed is value=67.5 unit=mph
